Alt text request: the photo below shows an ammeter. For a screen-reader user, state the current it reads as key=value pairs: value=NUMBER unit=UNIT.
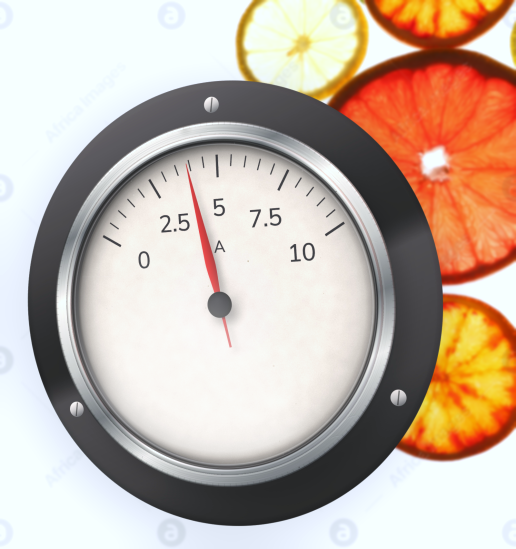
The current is value=4 unit=A
